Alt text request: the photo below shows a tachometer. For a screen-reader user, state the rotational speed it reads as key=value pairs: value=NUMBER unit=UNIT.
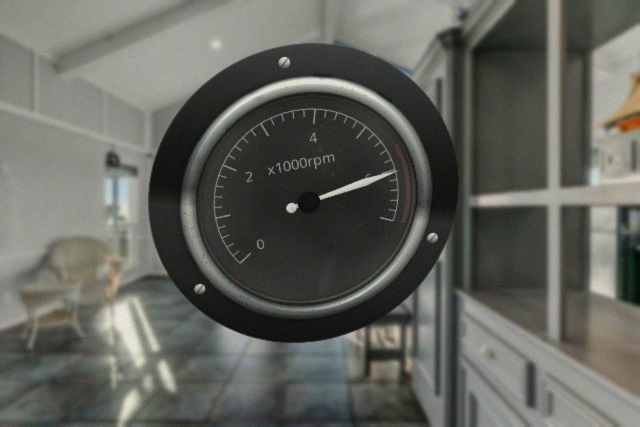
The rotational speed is value=6000 unit=rpm
